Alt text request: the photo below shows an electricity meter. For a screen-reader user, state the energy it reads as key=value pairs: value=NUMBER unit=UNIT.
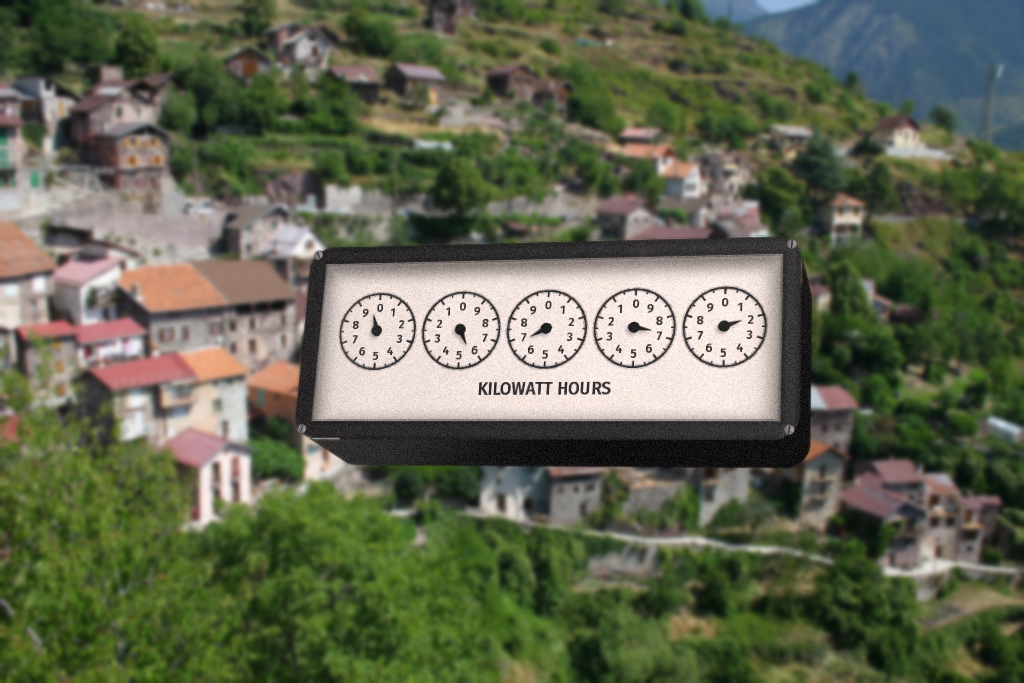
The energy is value=95672 unit=kWh
